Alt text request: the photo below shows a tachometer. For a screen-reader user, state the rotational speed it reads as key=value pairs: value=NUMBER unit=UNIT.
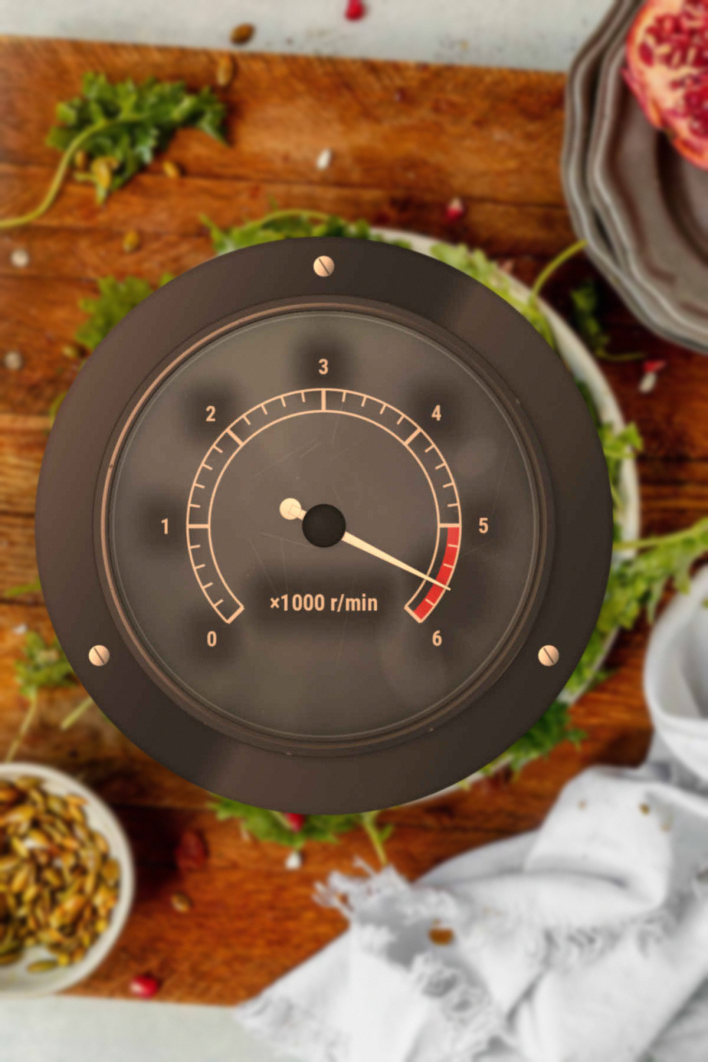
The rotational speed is value=5600 unit=rpm
